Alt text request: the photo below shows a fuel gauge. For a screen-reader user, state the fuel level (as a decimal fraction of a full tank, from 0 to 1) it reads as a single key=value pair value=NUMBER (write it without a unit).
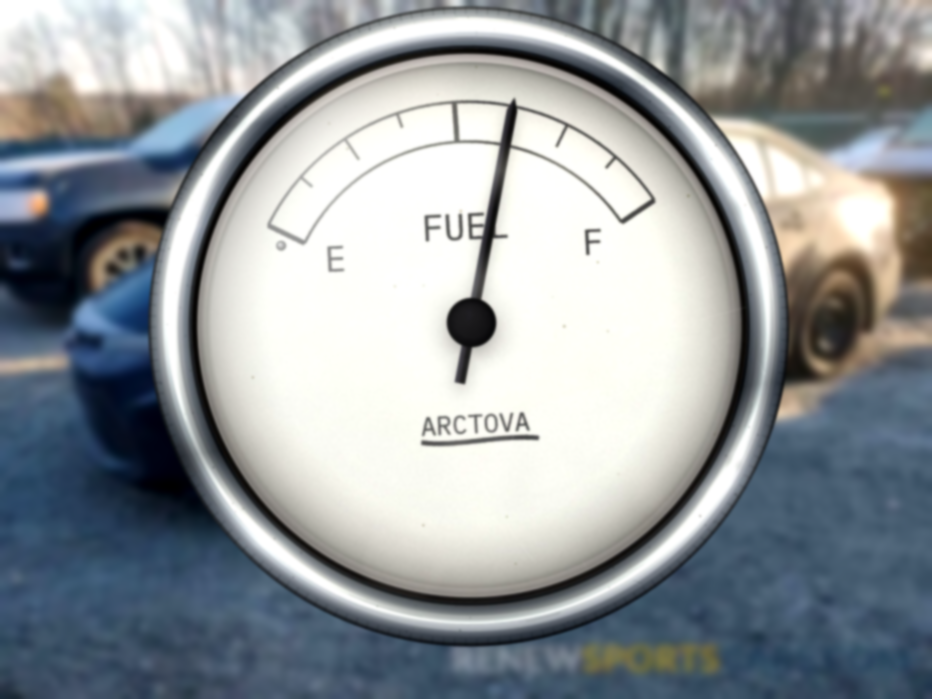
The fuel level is value=0.625
